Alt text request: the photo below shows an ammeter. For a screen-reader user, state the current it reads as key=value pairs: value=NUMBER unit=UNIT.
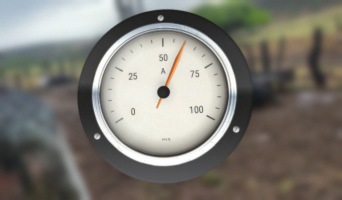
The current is value=60 unit=A
